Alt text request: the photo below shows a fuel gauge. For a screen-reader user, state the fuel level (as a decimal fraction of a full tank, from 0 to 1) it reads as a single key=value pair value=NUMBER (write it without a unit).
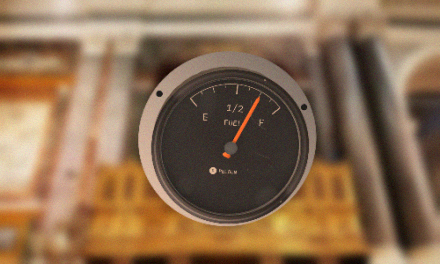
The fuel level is value=0.75
